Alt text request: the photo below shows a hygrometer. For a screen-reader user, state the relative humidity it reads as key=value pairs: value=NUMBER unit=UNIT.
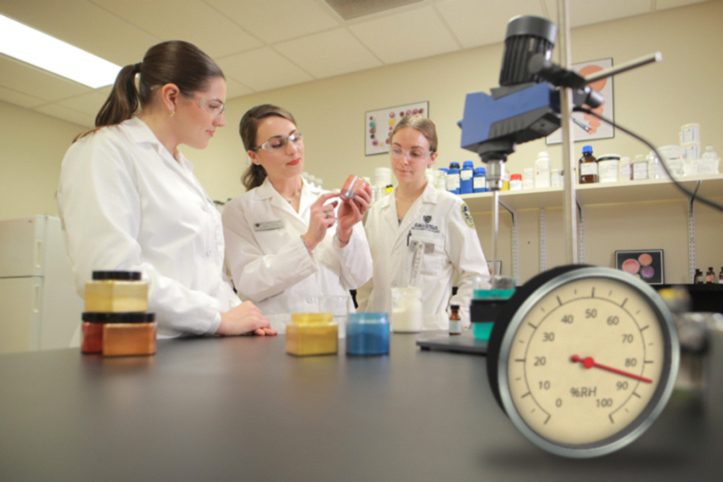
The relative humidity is value=85 unit=%
